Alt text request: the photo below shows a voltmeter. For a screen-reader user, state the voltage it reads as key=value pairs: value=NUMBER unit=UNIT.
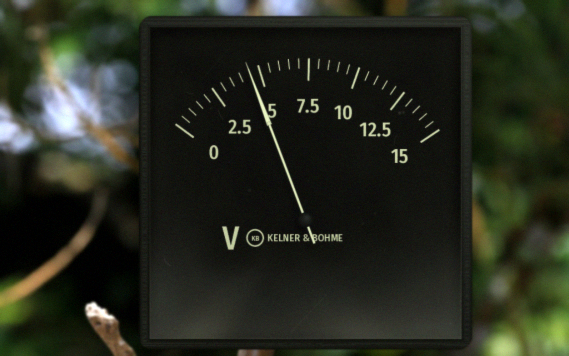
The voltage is value=4.5 unit=V
